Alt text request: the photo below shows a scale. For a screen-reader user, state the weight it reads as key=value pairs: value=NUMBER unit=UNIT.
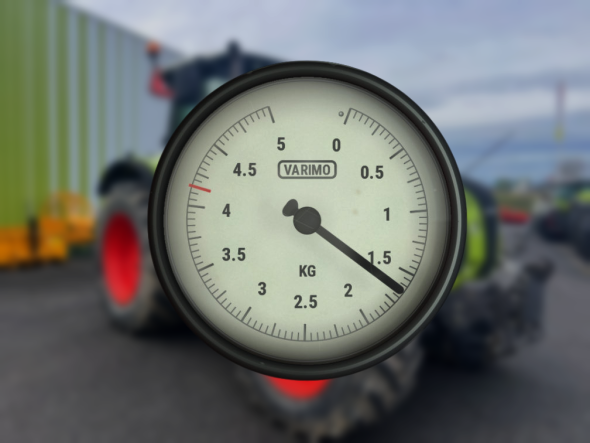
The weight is value=1.65 unit=kg
